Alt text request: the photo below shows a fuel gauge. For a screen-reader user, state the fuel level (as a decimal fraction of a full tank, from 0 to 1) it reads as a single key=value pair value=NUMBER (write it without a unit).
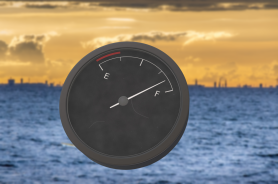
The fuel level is value=0.875
